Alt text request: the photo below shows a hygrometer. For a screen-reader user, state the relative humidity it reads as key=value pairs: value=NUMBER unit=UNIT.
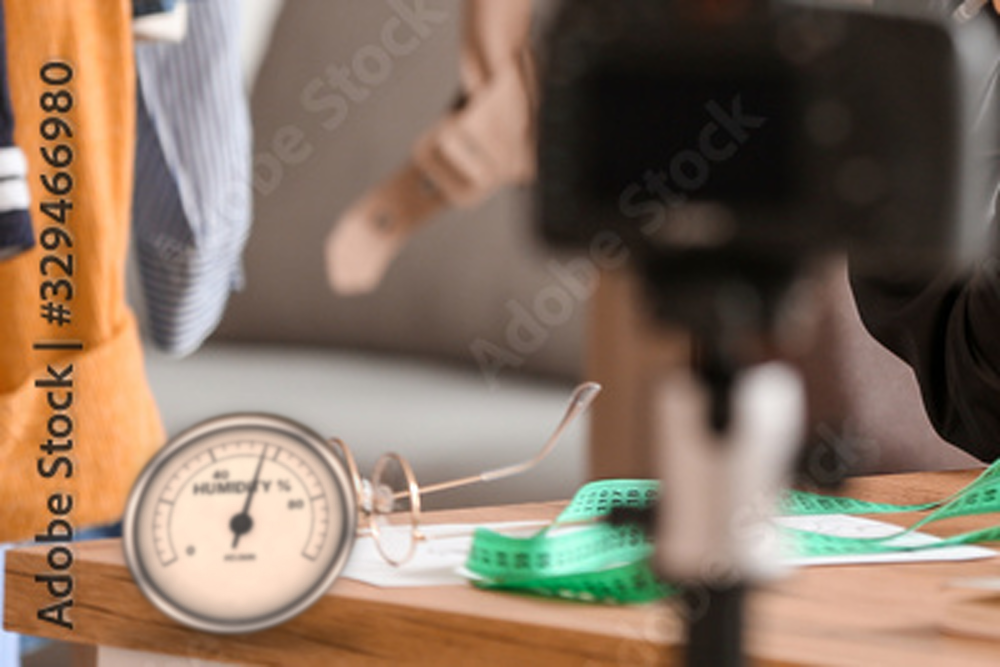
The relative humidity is value=56 unit=%
